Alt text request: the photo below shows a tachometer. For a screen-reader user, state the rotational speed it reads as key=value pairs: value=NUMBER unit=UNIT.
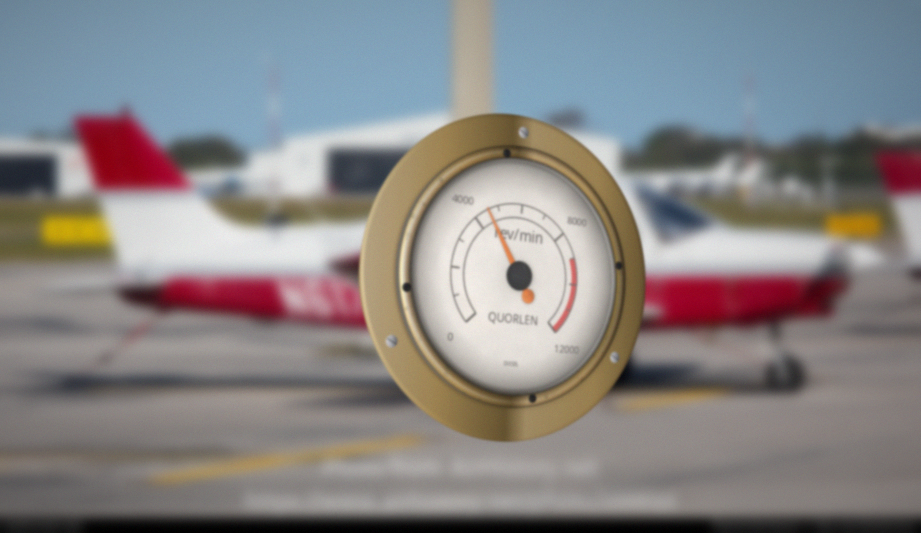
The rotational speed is value=4500 unit=rpm
